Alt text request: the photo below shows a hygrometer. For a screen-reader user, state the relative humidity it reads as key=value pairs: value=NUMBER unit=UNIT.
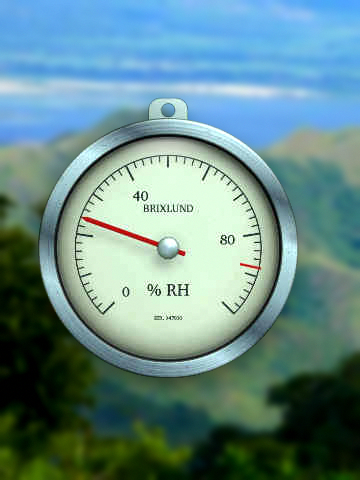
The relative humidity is value=24 unit=%
